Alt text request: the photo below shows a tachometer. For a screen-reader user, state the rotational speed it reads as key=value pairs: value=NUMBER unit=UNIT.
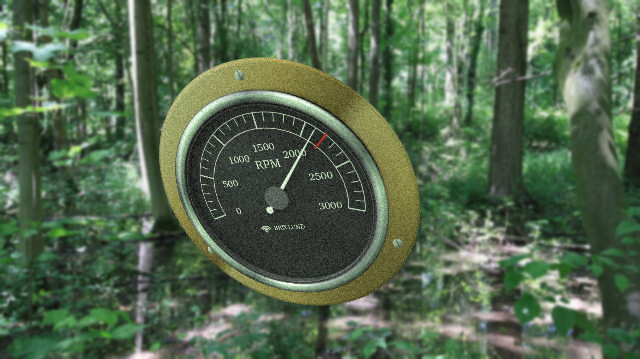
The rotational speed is value=2100 unit=rpm
